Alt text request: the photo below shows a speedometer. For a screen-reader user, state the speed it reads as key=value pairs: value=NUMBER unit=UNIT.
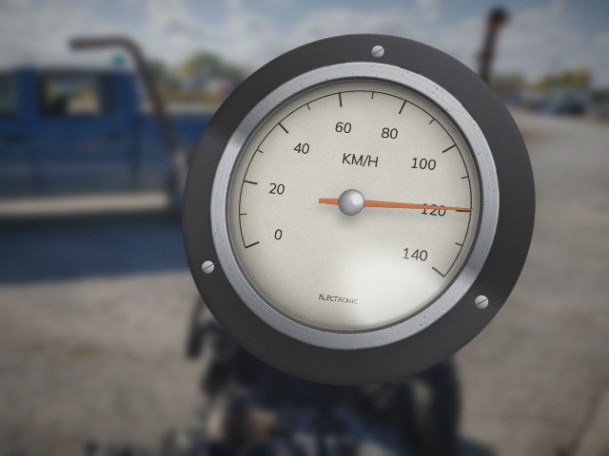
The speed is value=120 unit=km/h
